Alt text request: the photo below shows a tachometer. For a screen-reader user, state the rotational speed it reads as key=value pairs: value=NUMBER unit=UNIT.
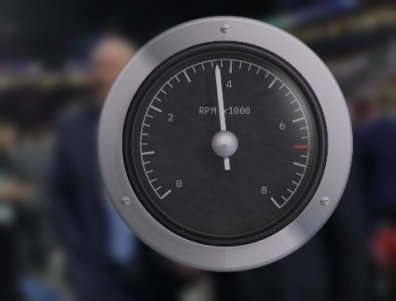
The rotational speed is value=3700 unit=rpm
